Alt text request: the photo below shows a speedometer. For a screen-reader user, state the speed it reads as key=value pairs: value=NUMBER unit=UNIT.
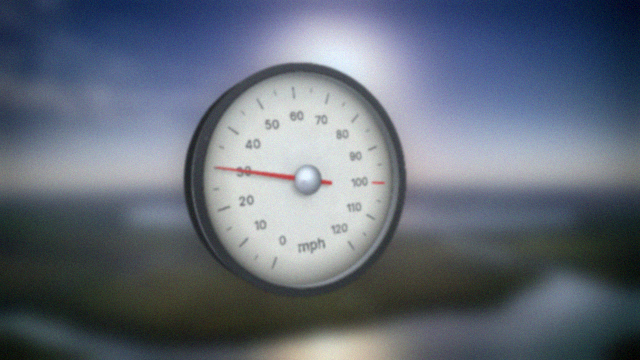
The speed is value=30 unit=mph
